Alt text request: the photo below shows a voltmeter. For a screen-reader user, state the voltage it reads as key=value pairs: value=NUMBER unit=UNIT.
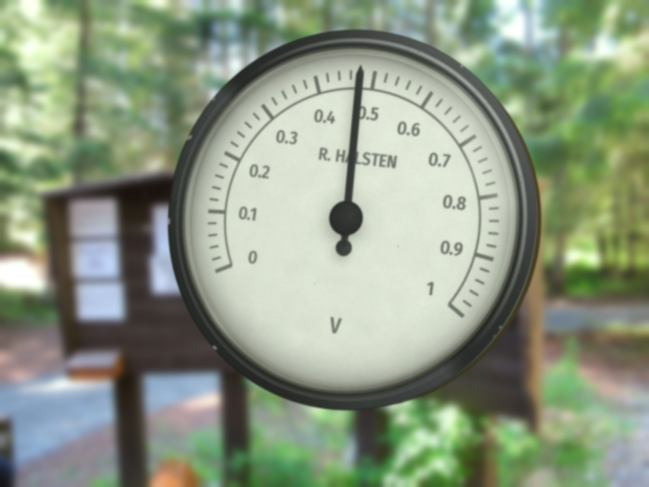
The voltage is value=0.48 unit=V
